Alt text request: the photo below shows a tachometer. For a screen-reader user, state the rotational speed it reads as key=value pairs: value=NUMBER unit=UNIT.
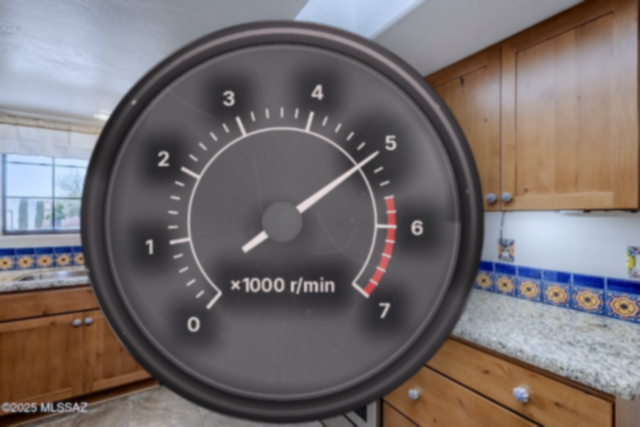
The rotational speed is value=5000 unit=rpm
